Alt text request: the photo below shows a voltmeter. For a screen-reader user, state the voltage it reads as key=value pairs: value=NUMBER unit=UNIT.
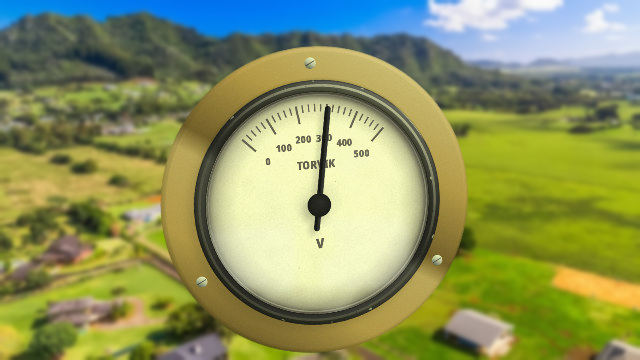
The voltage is value=300 unit=V
